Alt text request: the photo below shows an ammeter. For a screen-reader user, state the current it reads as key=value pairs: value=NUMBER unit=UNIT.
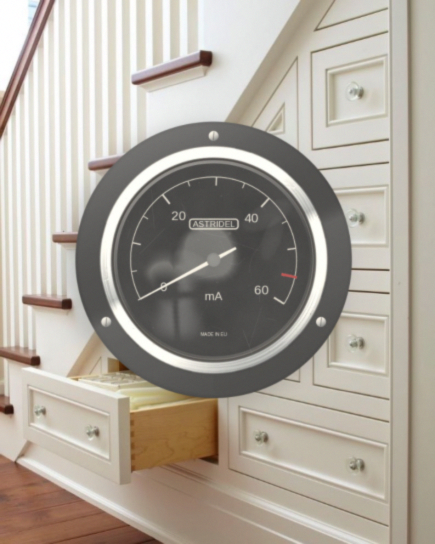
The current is value=0 unit=mA
